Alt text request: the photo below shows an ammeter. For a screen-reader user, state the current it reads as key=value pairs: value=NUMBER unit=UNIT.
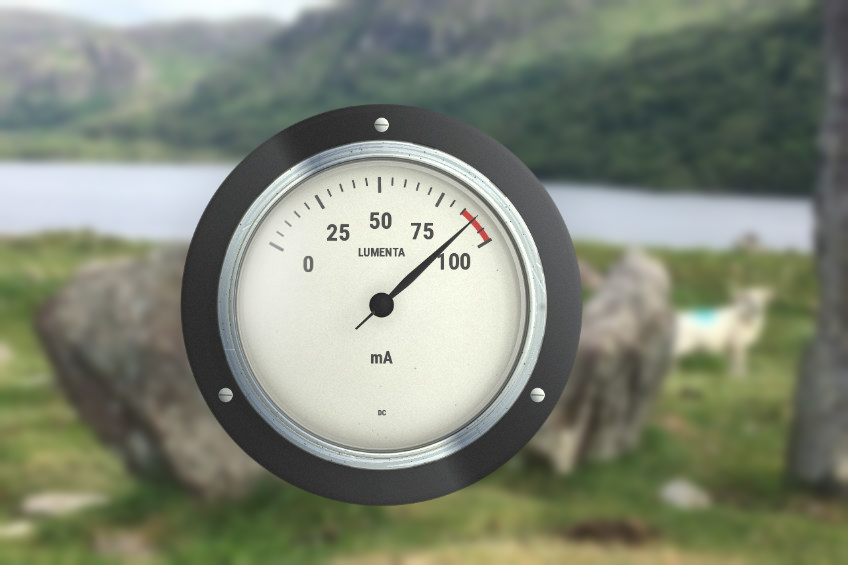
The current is value=90 unit=mA
